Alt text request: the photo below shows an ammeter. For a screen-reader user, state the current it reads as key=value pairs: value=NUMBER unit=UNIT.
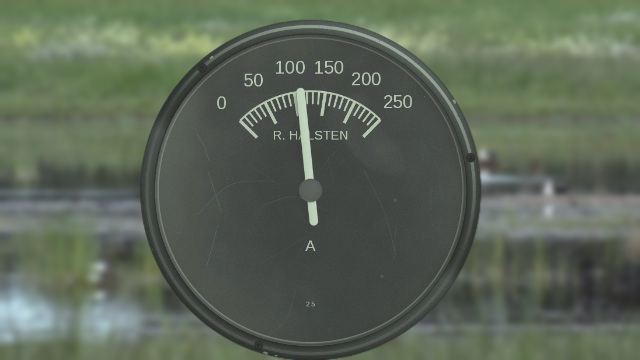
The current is value=110 unit=A
